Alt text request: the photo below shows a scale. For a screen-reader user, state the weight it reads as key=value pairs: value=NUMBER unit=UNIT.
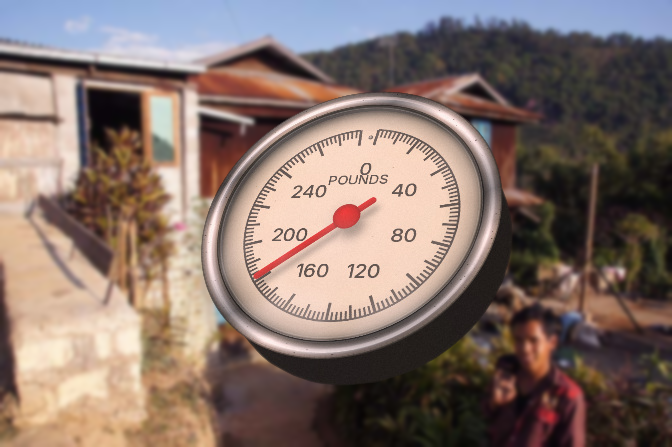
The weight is value=180 unit=lb
